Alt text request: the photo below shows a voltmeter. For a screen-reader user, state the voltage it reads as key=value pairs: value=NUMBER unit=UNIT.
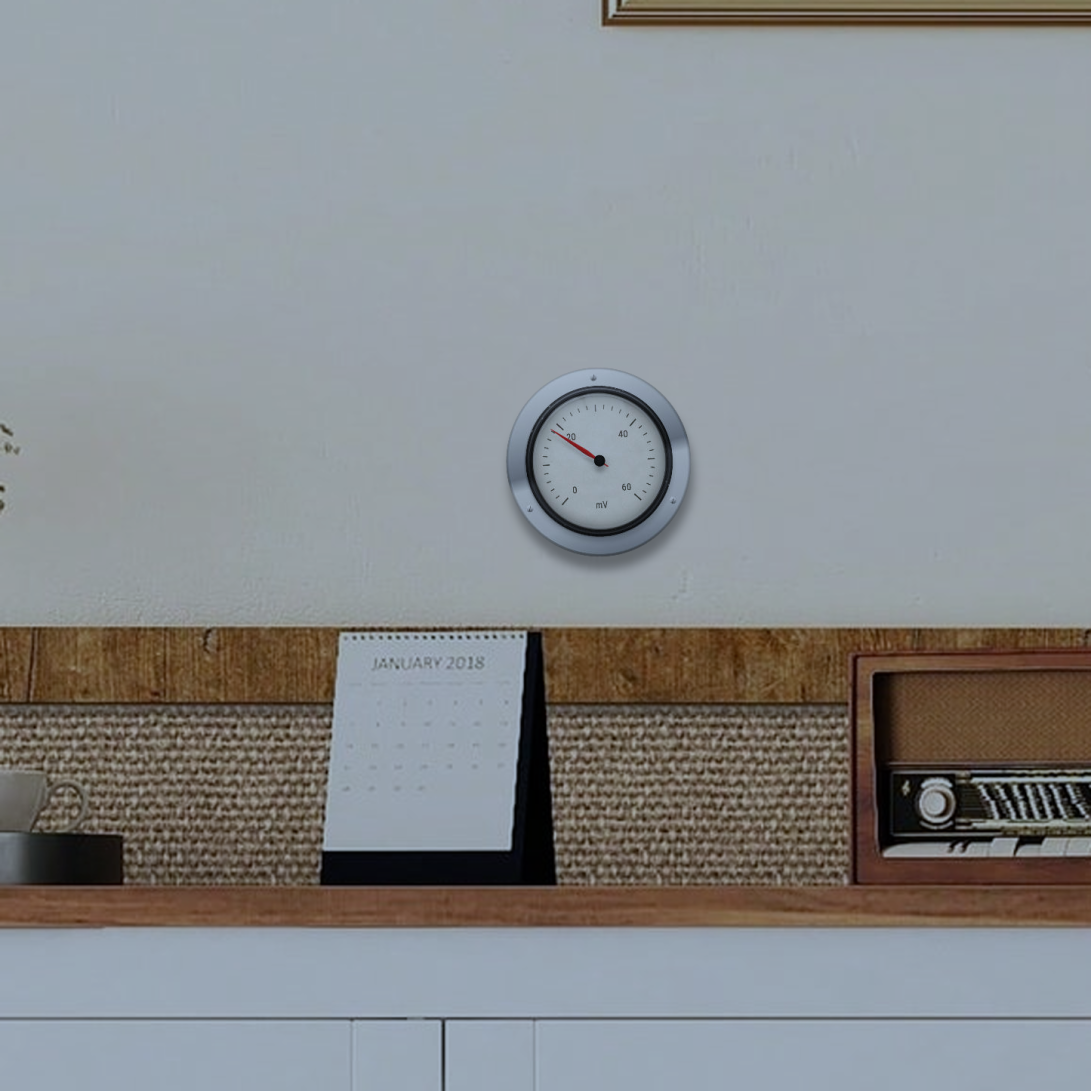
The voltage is value=18 unit=mV
